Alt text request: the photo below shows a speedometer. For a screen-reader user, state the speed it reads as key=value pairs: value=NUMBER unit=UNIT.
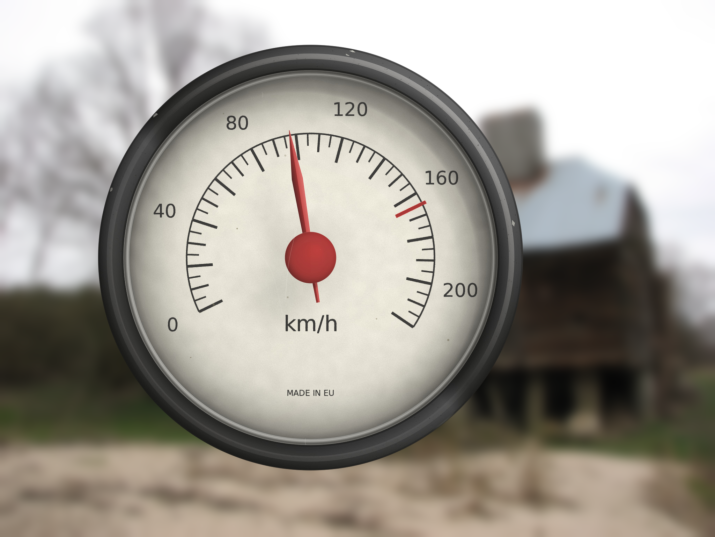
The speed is value=97.5 unit=km/h
